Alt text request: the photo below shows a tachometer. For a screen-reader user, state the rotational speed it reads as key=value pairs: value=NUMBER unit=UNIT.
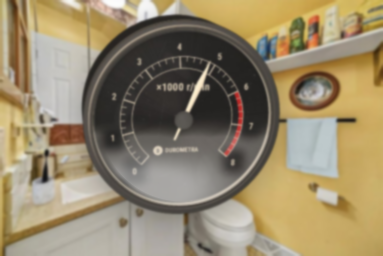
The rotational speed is value=4800 unit=rpm
